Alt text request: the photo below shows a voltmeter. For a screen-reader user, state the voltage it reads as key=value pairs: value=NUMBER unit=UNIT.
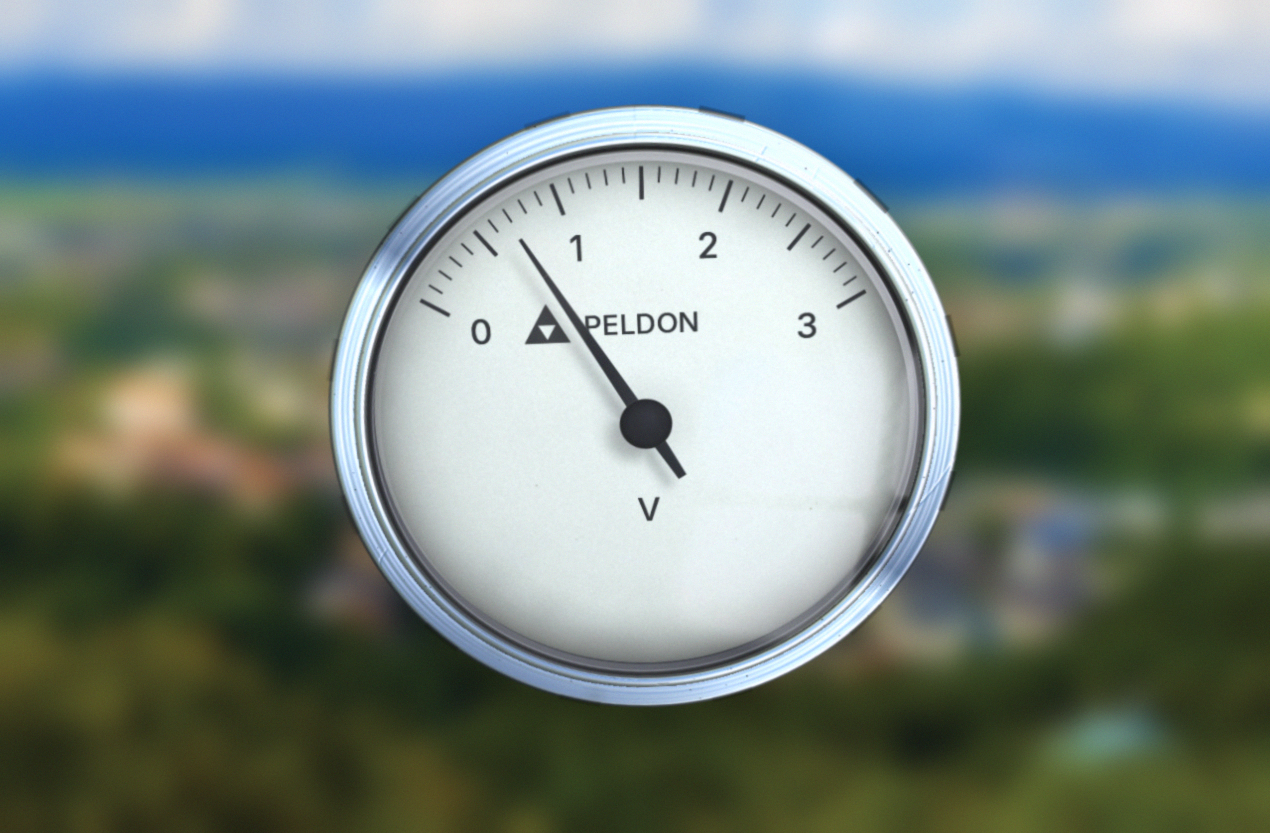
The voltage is value=0.7 unit=V
